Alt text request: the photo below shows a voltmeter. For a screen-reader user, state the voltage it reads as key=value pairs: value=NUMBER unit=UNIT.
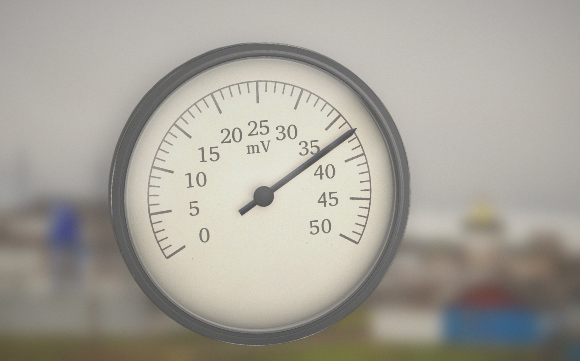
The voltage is value=37 unit=mV
